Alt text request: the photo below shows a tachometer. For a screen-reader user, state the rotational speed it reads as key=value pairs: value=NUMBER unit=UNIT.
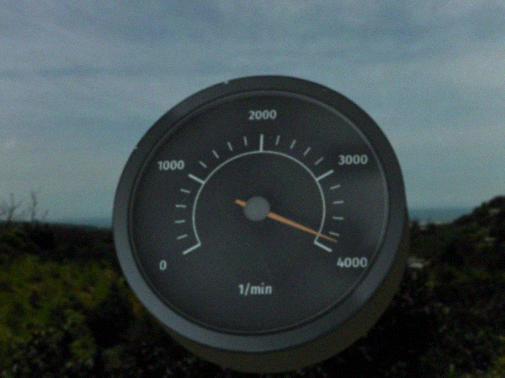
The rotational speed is value=3900 unit=rpm
